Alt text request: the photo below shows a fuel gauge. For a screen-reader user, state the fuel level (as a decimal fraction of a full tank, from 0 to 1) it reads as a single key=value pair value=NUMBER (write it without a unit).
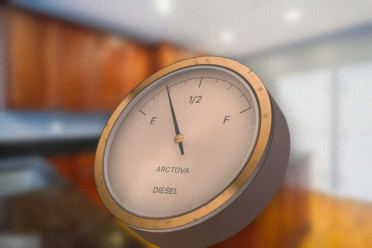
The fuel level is value=0.25
